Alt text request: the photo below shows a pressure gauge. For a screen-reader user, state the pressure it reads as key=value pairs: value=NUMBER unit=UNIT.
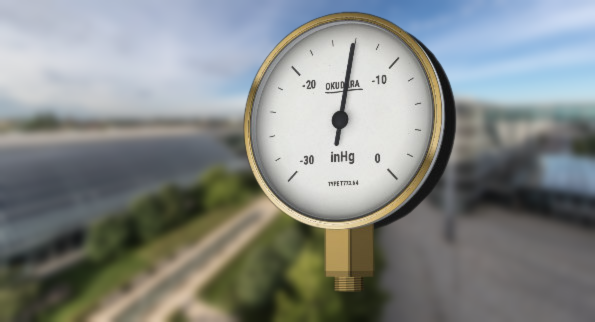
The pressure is value=-14 unit=inHg
